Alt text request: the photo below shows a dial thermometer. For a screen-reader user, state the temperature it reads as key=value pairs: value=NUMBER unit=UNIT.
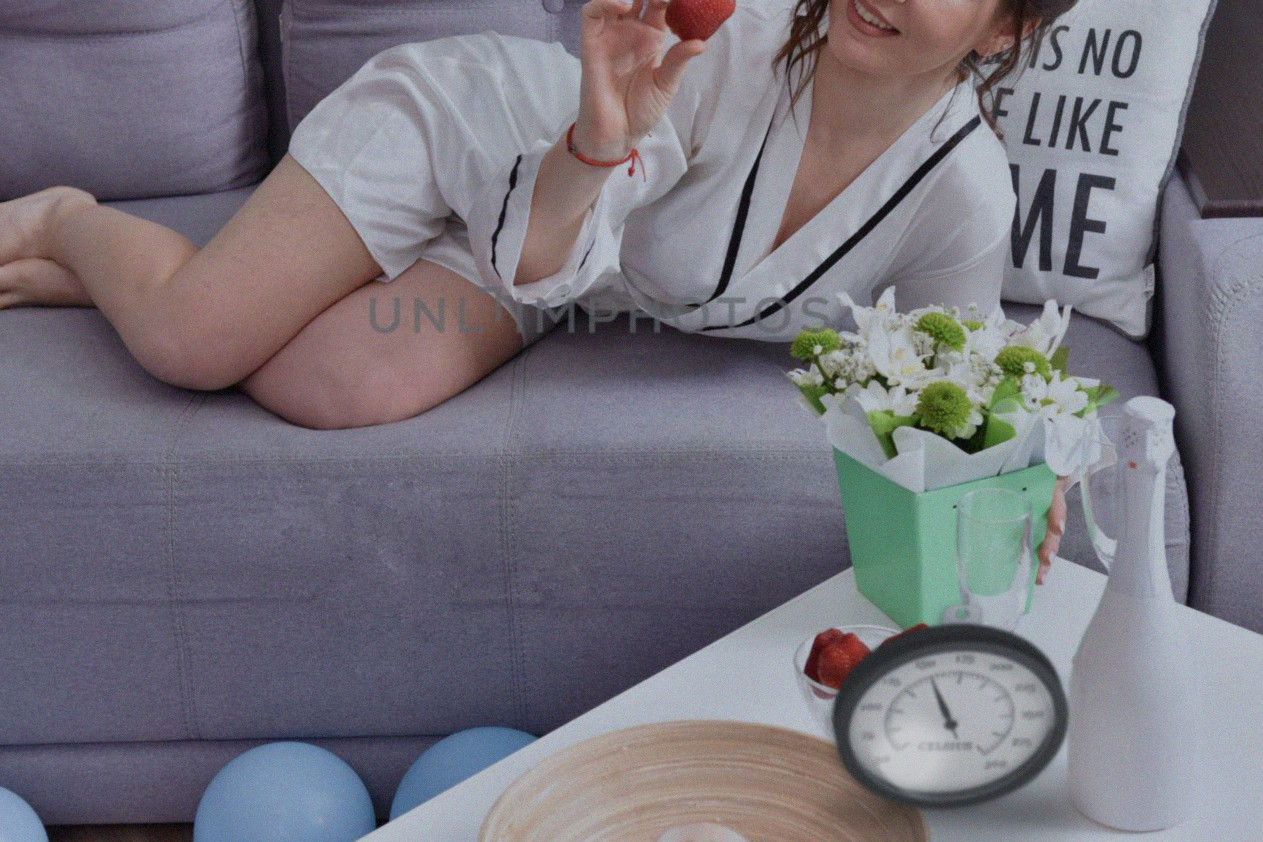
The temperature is value=150 unit=°C
